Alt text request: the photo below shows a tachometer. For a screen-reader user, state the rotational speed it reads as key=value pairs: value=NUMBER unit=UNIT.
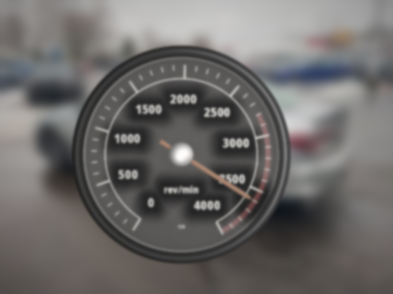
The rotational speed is value=3600 unit=rpm
